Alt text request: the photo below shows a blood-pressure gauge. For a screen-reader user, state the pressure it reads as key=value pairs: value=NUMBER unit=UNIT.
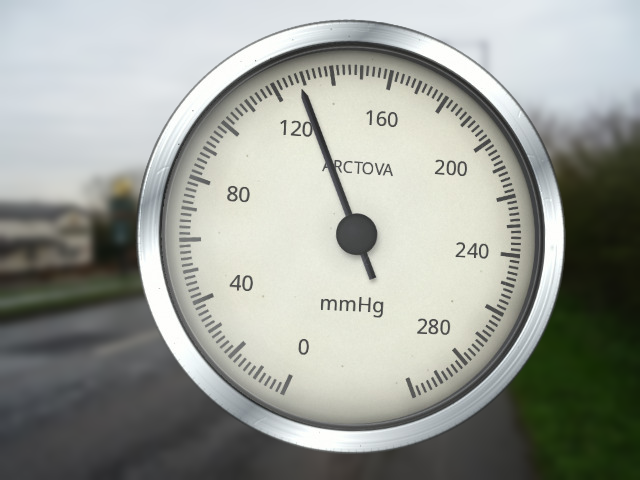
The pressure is value=128 unit=mmHg
